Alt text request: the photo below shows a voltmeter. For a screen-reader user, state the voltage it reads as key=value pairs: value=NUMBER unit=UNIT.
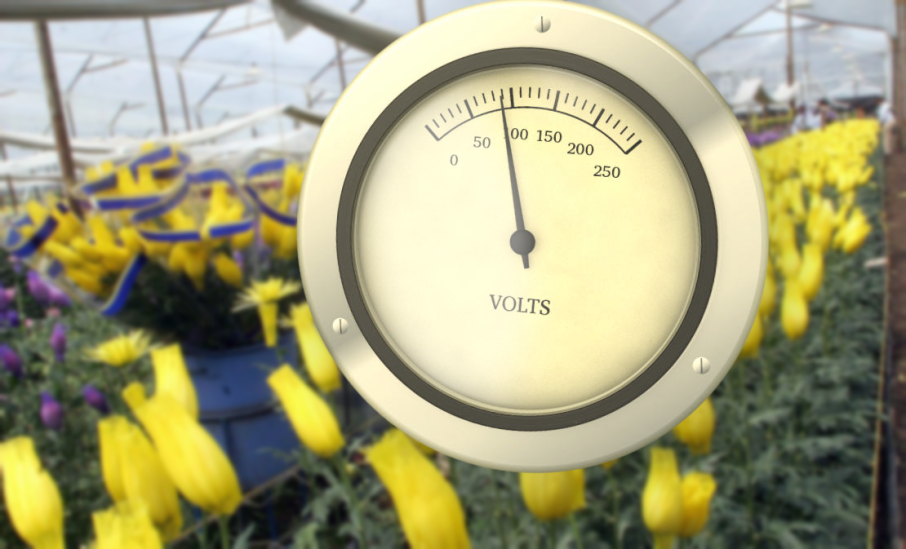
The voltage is value=90 unit=V
